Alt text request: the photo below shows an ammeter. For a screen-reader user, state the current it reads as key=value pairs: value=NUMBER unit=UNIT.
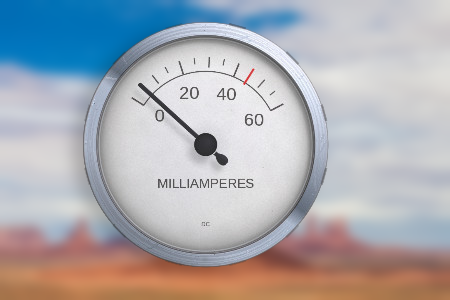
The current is value=5 unit=mA
